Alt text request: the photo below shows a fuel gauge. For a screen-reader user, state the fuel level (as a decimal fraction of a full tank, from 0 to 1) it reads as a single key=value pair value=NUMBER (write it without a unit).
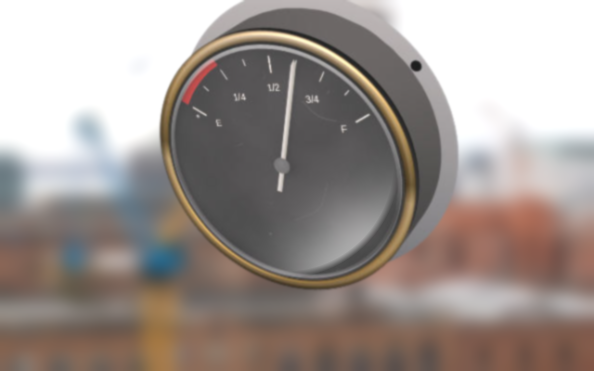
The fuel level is value=0.625
